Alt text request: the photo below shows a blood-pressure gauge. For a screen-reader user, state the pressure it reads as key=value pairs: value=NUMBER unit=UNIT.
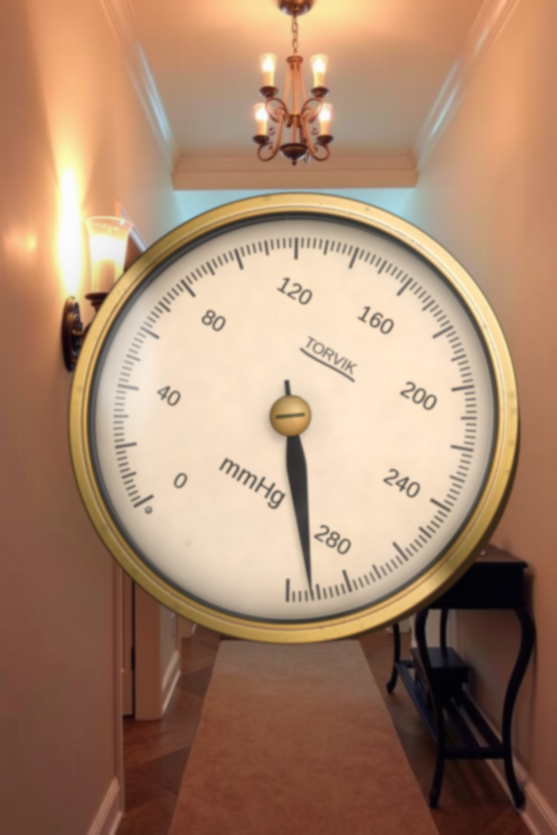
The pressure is value=292 unit=mmHg
